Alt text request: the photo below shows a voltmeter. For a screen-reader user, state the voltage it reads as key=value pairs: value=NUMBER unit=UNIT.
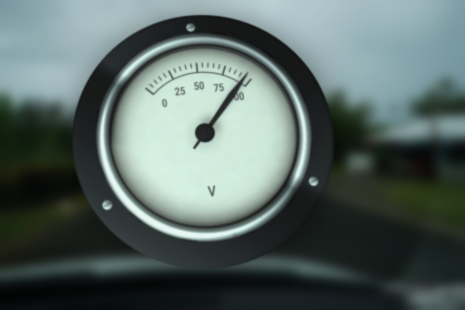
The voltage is value=95 unit=V
